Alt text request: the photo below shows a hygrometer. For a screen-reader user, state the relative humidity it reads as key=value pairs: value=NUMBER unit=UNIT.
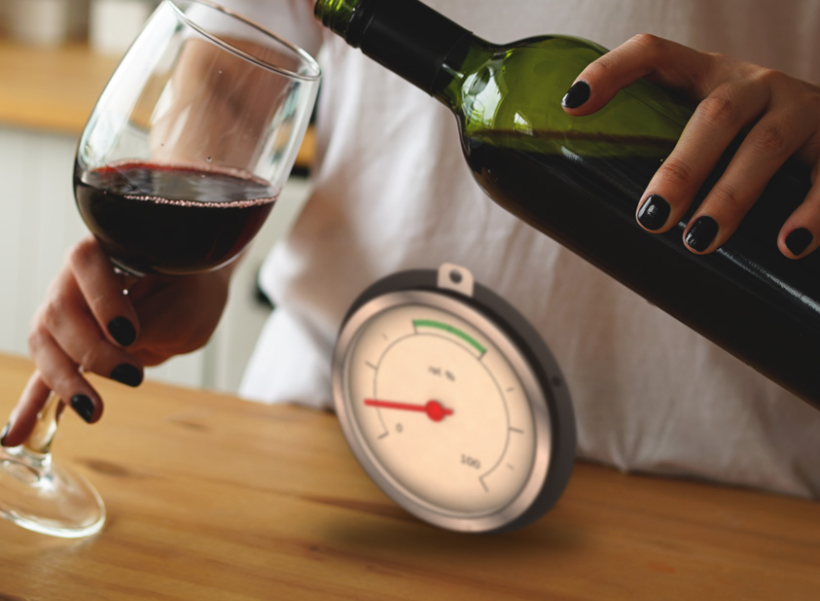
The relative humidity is value=10 unit=%
